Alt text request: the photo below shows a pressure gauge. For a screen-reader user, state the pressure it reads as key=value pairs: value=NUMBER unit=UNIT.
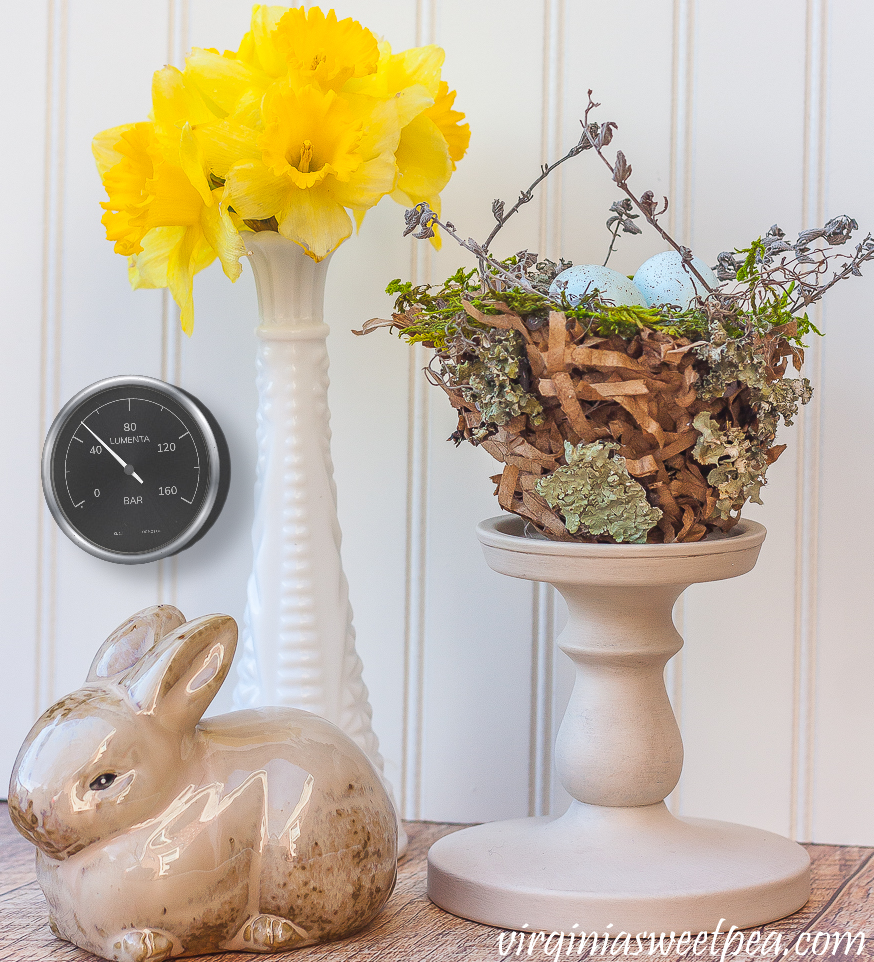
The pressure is value=50 unit=bar
